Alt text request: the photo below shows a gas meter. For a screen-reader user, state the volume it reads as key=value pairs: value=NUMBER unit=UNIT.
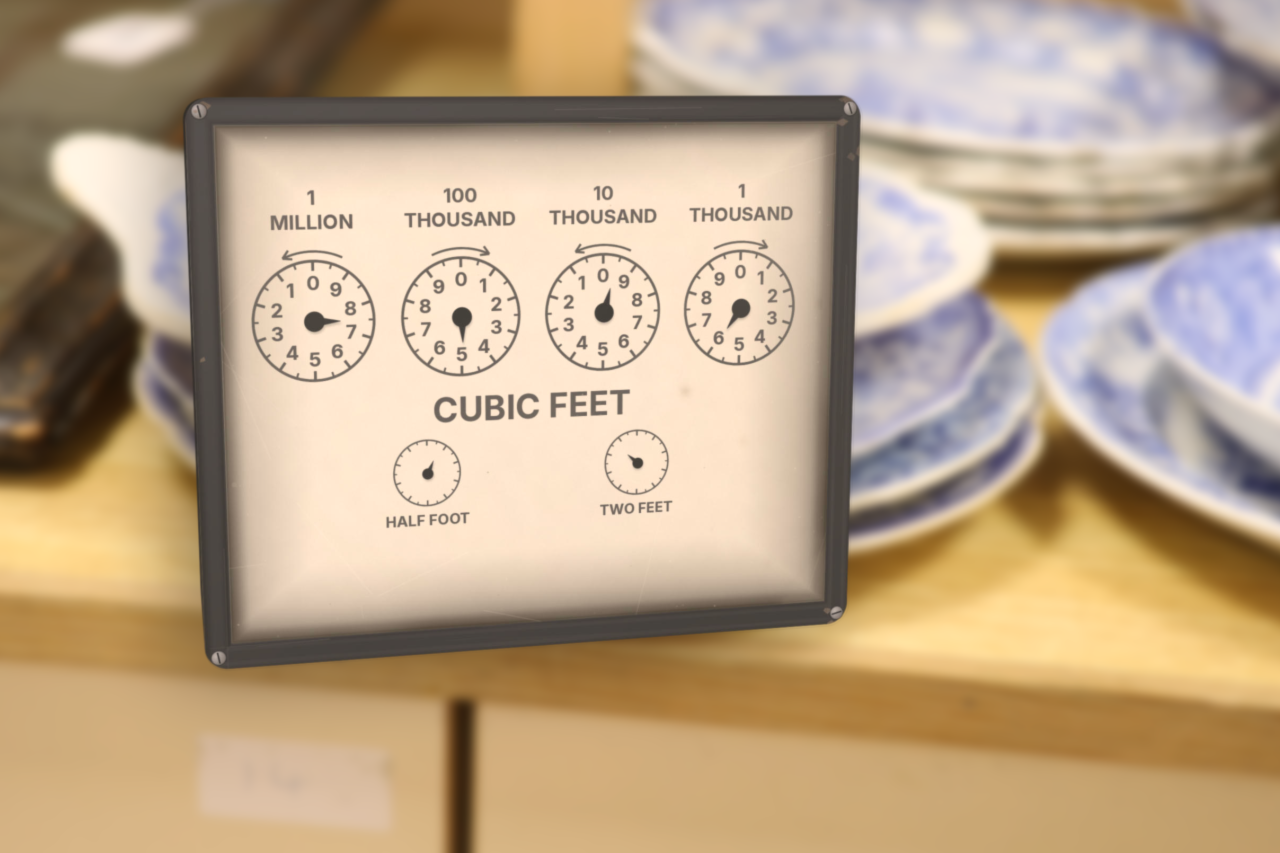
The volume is value=749600 unit=ft³
